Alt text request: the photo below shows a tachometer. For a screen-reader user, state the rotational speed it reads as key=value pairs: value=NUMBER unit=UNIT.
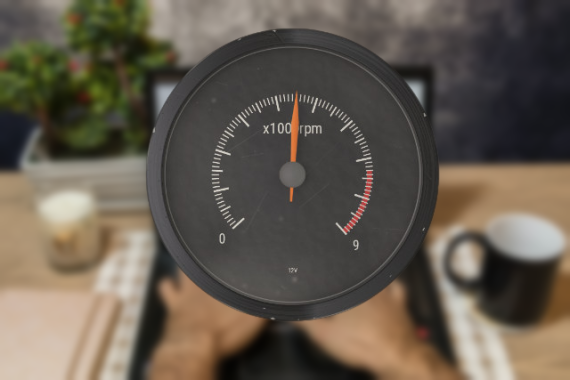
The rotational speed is value=4500 unit=rpm
